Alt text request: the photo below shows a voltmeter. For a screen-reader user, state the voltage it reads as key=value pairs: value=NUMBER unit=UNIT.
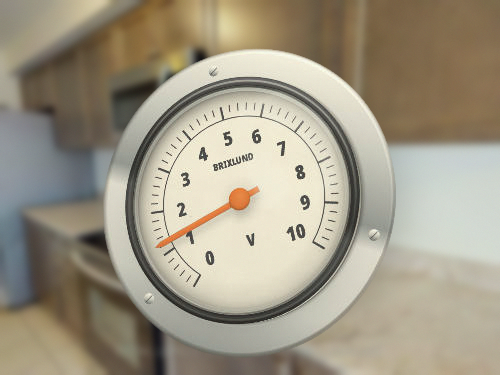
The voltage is value=1.2 unit=V
